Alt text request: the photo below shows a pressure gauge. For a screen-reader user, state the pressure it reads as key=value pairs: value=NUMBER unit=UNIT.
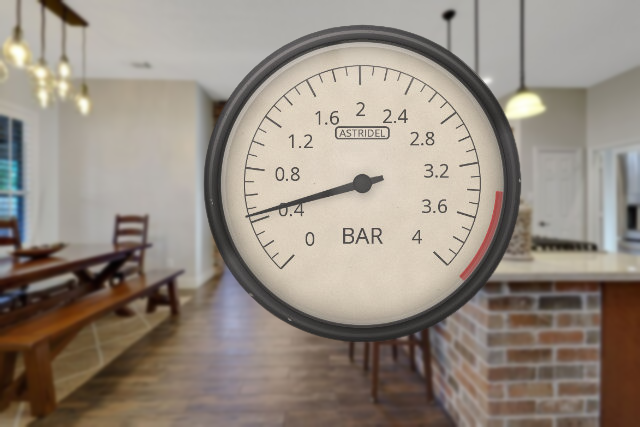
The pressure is value=0.45 unit=bar
